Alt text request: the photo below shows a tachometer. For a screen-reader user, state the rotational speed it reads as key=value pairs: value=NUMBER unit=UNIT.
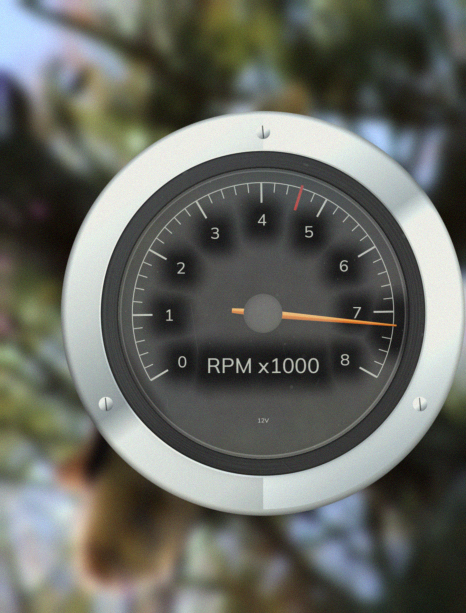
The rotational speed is value=7200 unit=rpm
